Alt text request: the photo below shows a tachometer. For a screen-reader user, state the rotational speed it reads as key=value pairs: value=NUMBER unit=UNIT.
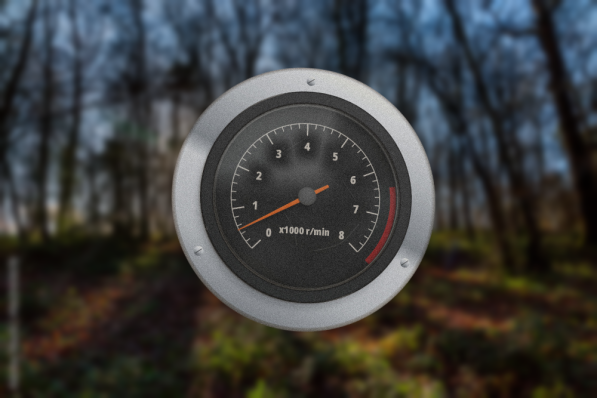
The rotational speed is value=500 unit=rpm
